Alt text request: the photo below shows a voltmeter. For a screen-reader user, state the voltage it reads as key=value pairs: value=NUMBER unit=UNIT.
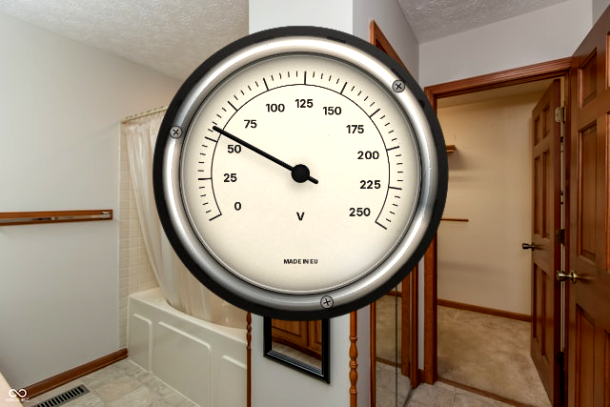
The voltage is value=57.5 unit=V
